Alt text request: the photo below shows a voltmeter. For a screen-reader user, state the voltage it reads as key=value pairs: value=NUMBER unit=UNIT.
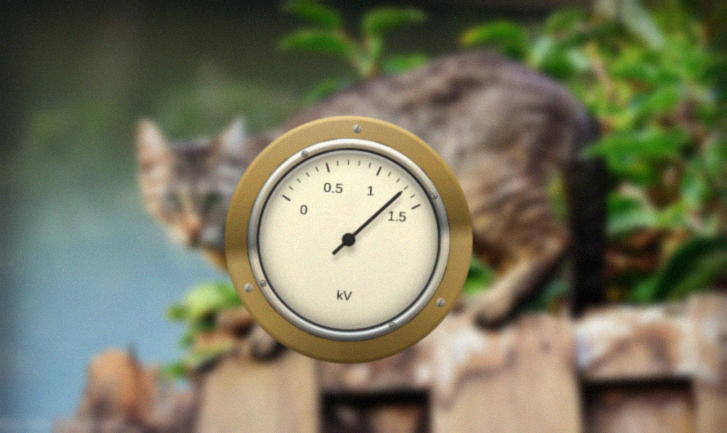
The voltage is value=1.3 unit=kV
